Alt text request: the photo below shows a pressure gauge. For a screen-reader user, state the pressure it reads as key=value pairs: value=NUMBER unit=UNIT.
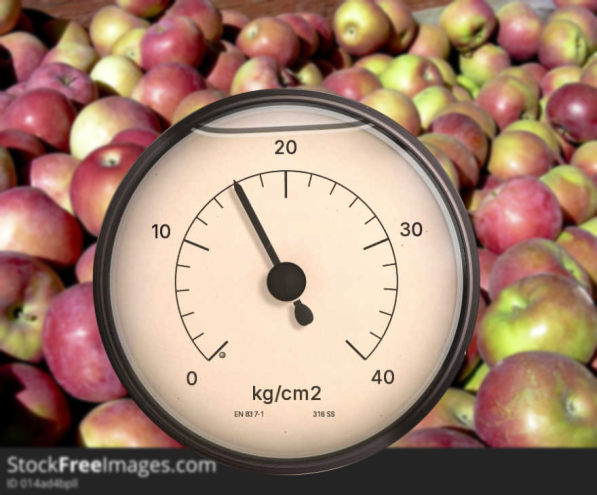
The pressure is value=16 unit=kg/cm²
